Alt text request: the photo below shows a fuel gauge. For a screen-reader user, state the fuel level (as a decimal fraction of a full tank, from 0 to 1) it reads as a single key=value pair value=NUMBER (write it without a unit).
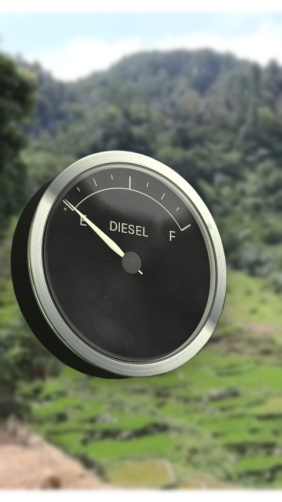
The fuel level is value=0
